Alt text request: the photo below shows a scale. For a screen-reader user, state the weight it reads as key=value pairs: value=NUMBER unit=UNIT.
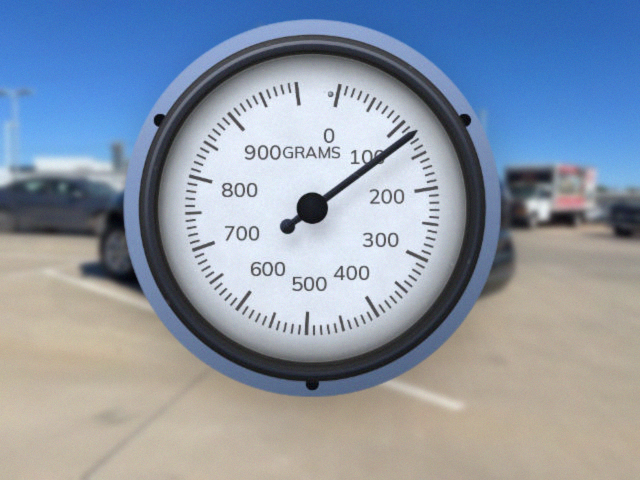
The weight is value=120 unit=g
